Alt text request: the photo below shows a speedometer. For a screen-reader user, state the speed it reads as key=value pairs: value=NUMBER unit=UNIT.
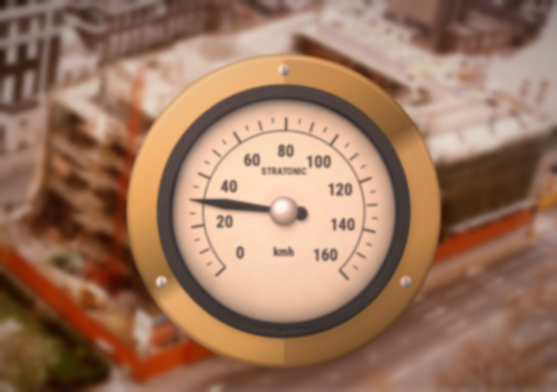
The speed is value=30 unit=km/h
